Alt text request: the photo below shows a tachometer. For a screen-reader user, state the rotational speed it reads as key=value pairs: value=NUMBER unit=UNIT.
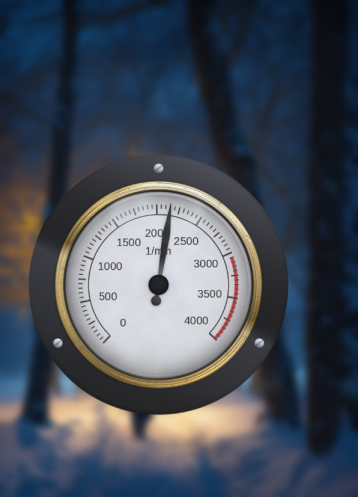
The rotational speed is value=2150 unit=rpm
